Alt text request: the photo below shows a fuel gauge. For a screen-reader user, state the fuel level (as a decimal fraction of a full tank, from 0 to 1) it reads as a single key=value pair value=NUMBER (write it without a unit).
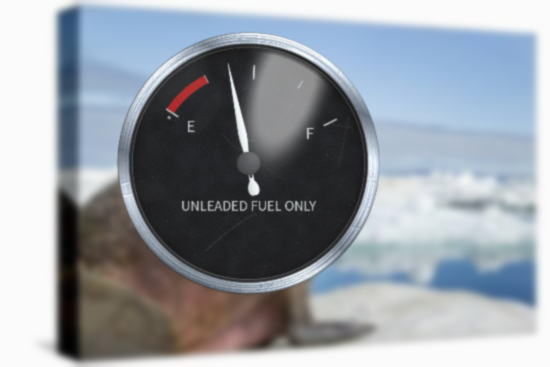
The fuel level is value=0.375
